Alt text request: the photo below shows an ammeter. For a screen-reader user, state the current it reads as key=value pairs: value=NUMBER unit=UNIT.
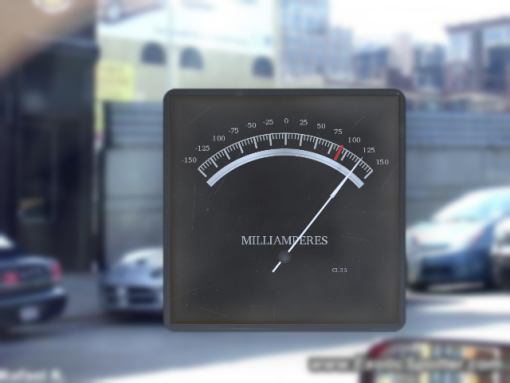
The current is value=125 unit=mA
